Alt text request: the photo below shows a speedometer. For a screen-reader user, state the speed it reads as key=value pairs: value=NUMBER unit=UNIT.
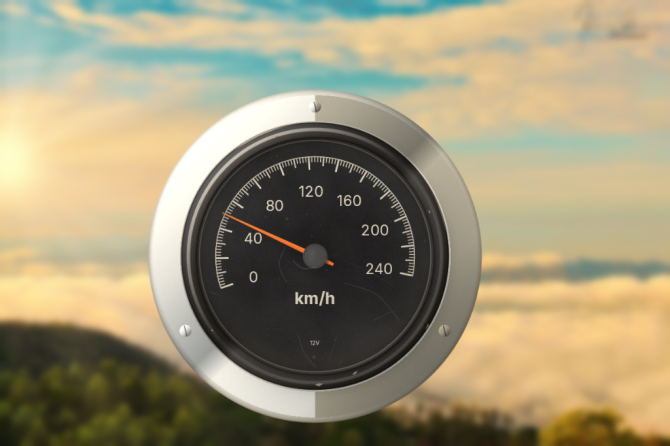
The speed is value=50 unit=km/h
